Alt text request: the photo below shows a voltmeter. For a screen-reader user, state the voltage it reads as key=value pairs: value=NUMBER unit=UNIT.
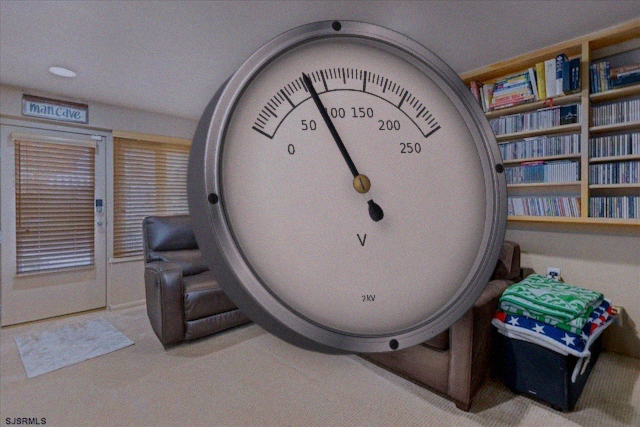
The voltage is value=75 unit=V
